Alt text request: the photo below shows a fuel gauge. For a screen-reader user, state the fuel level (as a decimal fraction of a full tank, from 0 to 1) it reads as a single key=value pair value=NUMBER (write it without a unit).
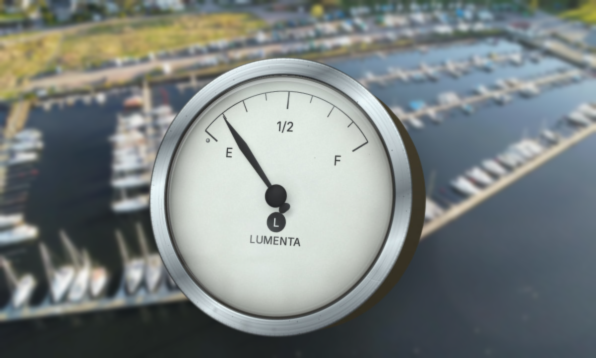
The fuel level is value=0.125
